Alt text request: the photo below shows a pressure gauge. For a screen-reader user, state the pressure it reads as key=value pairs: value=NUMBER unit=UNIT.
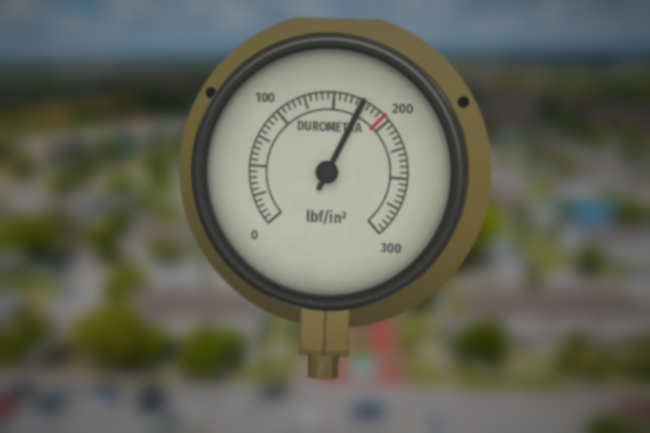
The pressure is value=175 unit=psi
